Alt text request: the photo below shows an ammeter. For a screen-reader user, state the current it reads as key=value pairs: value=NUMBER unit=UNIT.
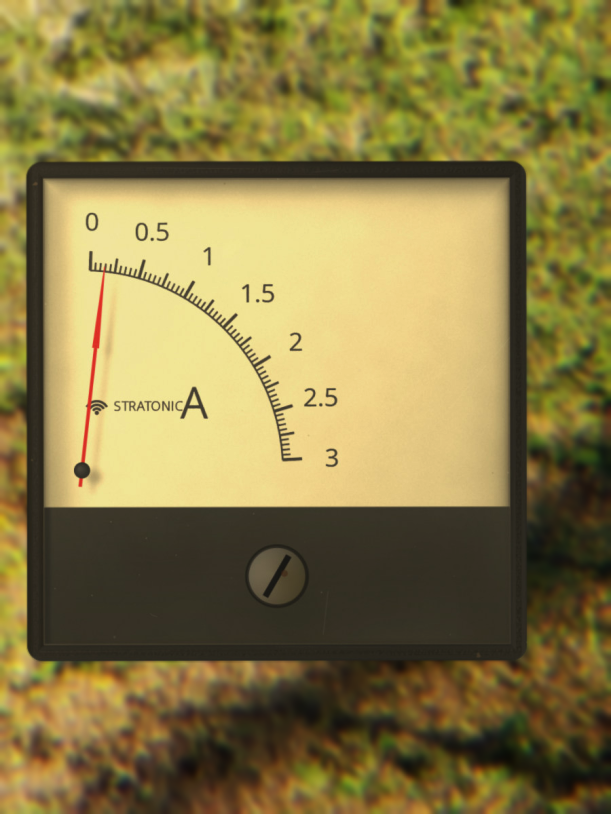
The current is value=0.15 unit=A
